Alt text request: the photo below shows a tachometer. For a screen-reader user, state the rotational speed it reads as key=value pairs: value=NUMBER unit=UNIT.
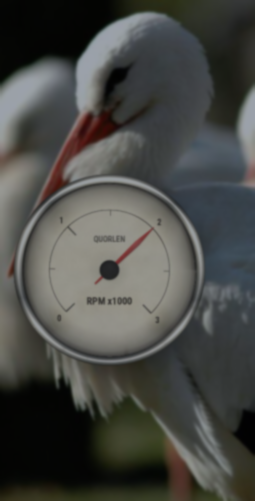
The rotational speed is value=2000 unit=rpm
